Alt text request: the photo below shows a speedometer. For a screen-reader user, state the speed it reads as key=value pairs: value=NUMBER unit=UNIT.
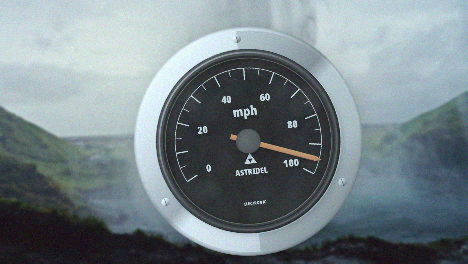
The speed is value=95 unit=mph
